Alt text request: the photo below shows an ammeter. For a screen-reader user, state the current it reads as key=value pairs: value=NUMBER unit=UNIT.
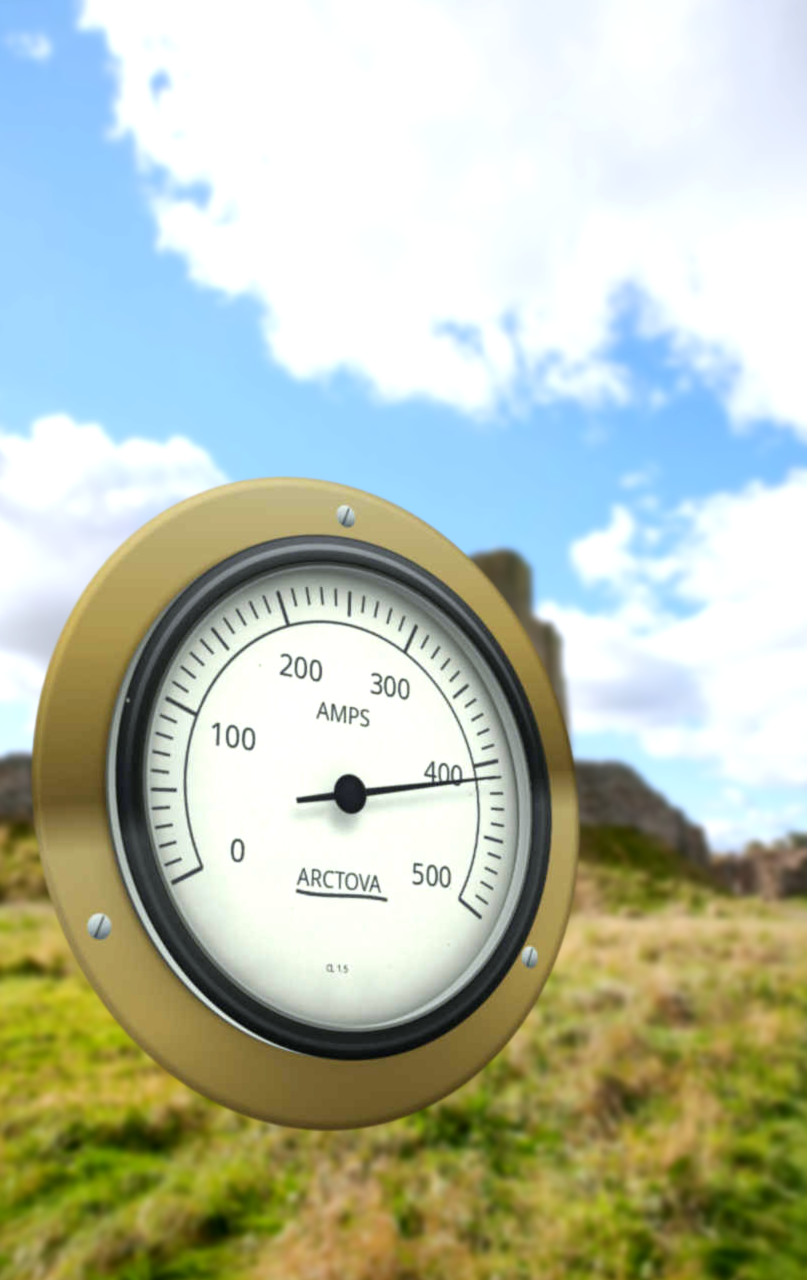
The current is value=410 unit=A
